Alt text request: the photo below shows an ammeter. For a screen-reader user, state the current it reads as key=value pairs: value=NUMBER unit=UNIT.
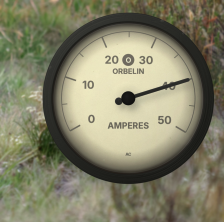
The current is value=40 unit=A
